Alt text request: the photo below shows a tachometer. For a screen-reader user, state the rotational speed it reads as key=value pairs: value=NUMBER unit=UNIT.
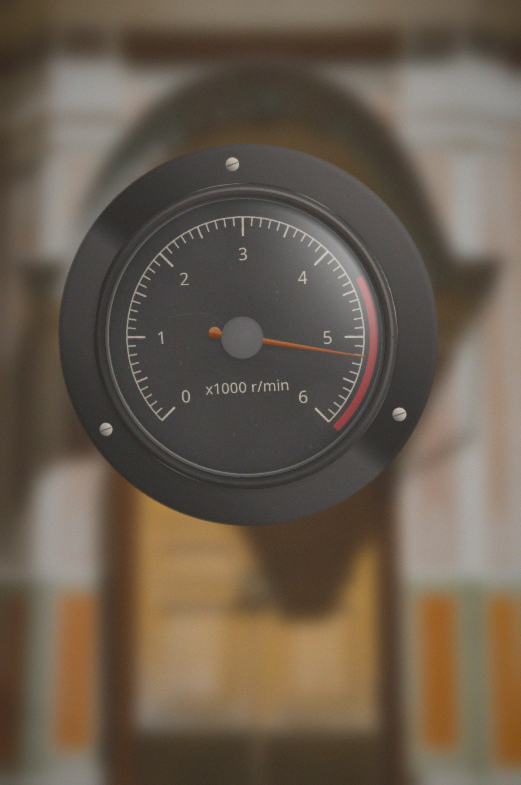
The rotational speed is value=5200 unit=rpm
